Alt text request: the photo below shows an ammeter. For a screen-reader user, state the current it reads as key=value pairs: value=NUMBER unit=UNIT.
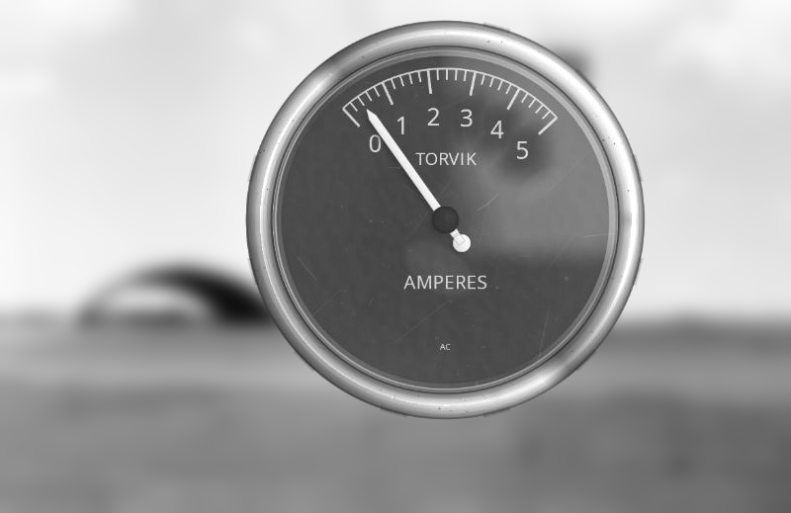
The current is value=0.4 unit=A
